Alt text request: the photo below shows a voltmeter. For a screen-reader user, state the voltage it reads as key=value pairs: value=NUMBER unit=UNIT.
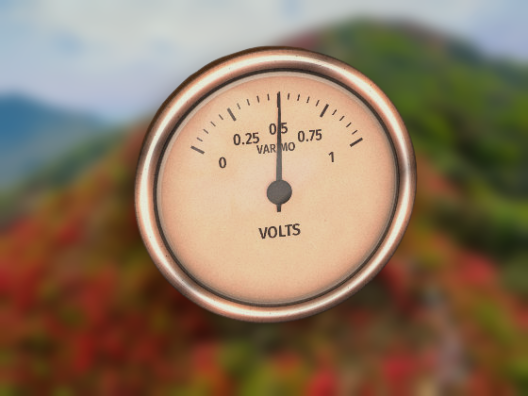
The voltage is value=0.5 unit=V
